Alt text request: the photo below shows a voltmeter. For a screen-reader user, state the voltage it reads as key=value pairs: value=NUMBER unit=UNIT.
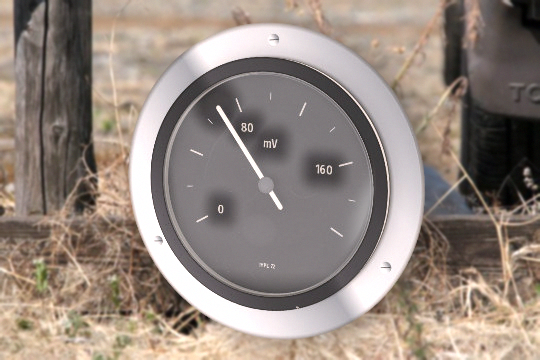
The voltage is value=70 unit=mV
